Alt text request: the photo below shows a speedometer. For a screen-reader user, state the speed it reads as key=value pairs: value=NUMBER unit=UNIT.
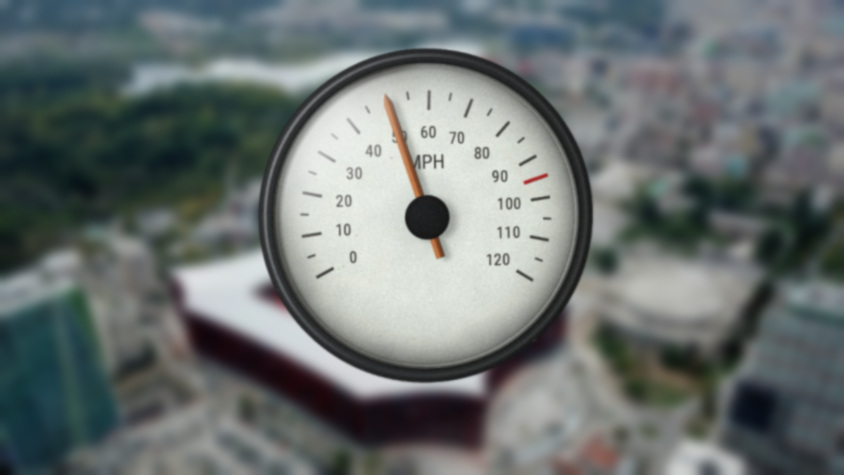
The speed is value=50 unit=mph
